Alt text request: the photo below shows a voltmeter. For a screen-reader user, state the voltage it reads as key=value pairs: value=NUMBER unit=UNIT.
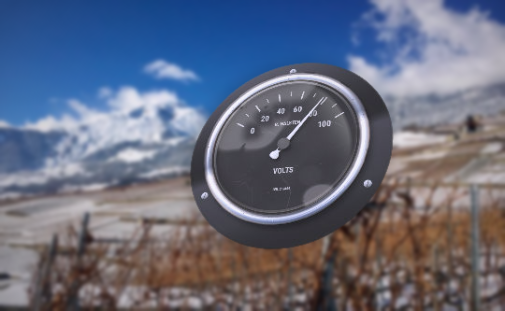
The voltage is value=80 unit=V
